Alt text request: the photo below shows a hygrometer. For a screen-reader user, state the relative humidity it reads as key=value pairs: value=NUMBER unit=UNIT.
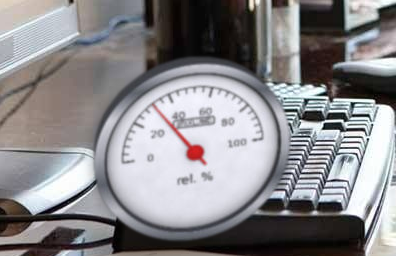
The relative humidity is value=32 unit=%
